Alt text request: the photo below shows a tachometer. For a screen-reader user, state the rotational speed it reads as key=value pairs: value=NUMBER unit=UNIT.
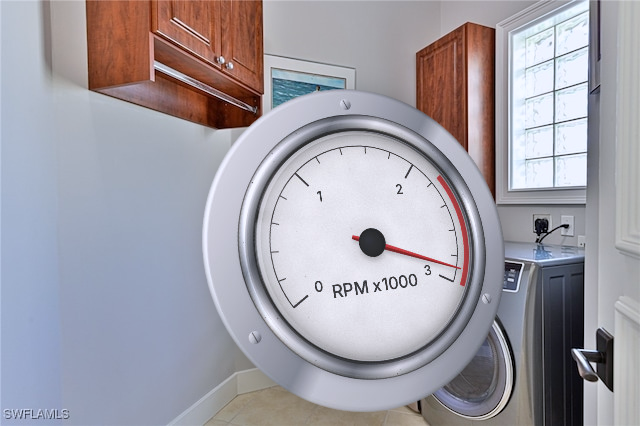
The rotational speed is value=2900 unit=rpm
